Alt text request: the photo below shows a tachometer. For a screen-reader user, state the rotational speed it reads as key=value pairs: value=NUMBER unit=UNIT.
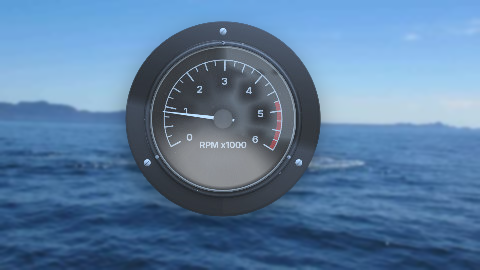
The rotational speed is value=875 unit=rpm
